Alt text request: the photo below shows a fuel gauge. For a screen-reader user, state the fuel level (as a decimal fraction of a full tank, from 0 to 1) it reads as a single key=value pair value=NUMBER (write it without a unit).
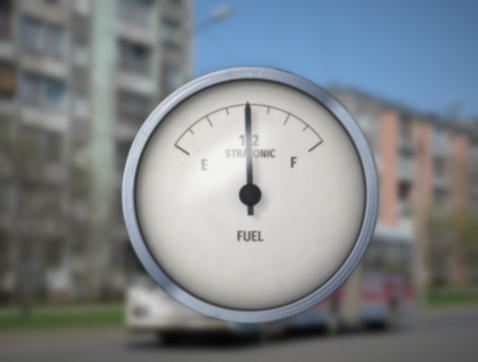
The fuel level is value=0.5
